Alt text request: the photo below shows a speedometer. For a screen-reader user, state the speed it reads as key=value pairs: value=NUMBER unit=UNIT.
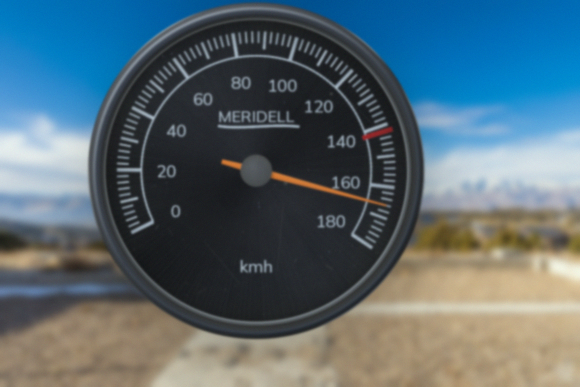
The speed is value=166 unit=km/h
